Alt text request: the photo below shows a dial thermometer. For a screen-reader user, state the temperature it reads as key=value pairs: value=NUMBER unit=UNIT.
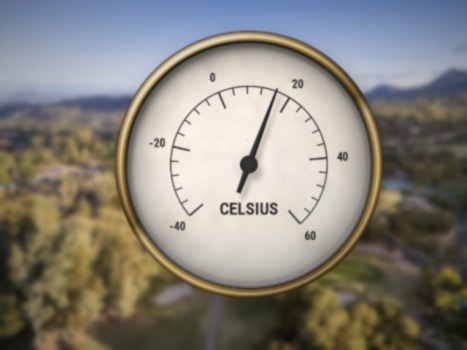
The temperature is value=16 unit=°C
